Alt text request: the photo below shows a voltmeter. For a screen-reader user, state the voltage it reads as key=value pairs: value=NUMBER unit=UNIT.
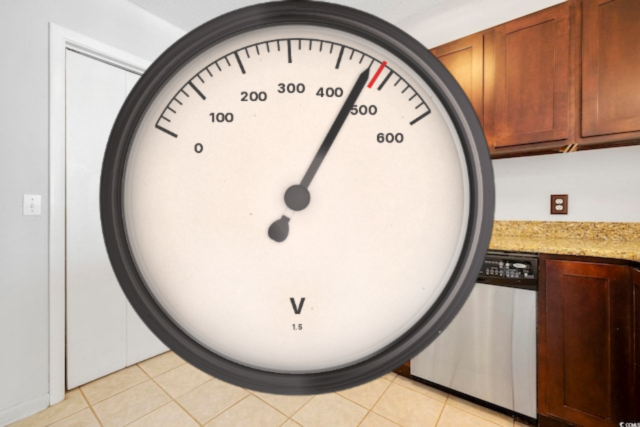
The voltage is value=460 unit=V
